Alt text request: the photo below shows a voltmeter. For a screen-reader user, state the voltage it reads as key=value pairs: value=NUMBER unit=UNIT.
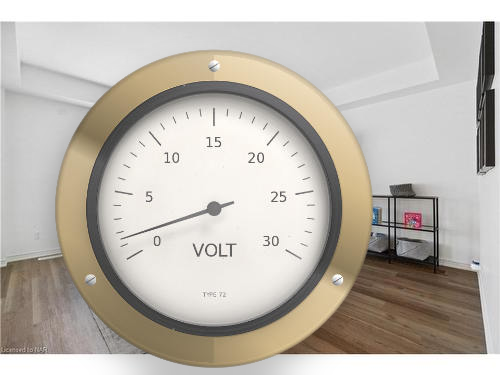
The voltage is value=1.5 unit=V
